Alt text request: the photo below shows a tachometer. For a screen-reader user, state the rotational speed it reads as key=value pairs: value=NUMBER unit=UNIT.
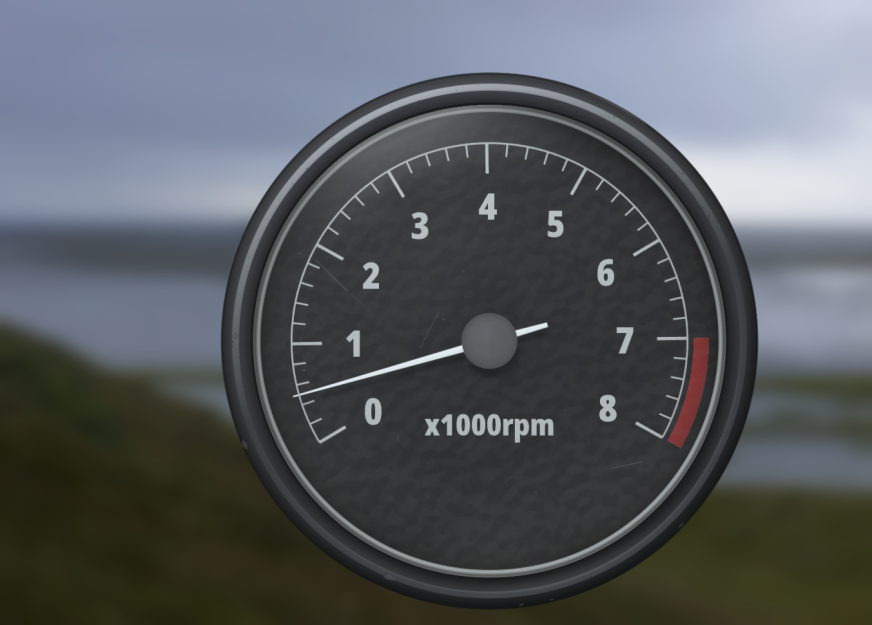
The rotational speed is value=500 unit=rpm
